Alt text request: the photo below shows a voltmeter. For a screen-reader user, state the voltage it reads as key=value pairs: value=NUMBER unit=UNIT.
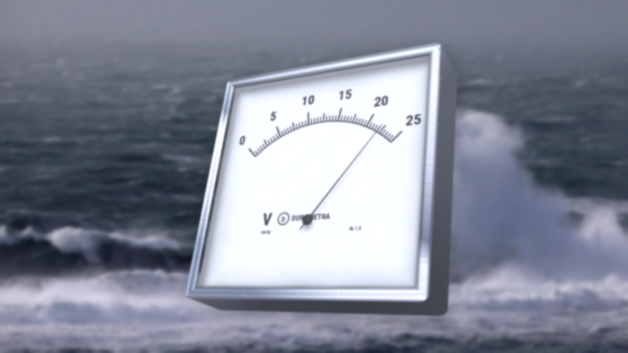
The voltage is value=22.5 unit=V
